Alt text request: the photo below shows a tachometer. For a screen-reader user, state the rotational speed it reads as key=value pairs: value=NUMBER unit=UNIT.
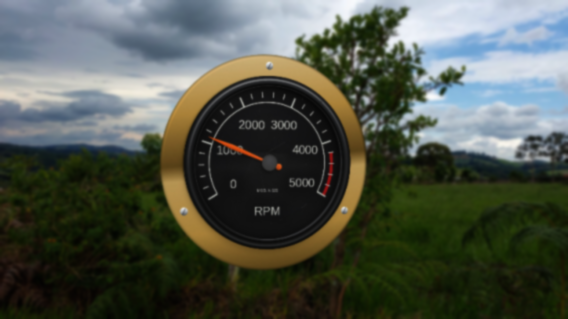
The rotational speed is value=1100 unit=rpm
